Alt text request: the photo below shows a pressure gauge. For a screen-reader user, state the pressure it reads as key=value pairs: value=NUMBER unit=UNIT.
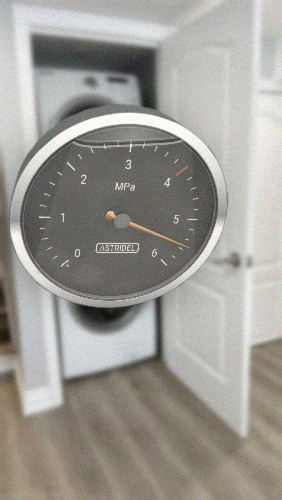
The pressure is value=5.5 unit=MPa
